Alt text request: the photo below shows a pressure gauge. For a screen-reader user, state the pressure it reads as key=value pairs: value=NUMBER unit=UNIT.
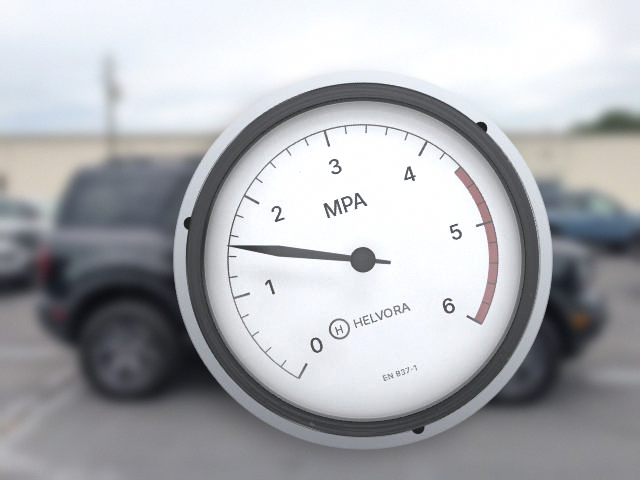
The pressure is value=1.5 unit=MPa
